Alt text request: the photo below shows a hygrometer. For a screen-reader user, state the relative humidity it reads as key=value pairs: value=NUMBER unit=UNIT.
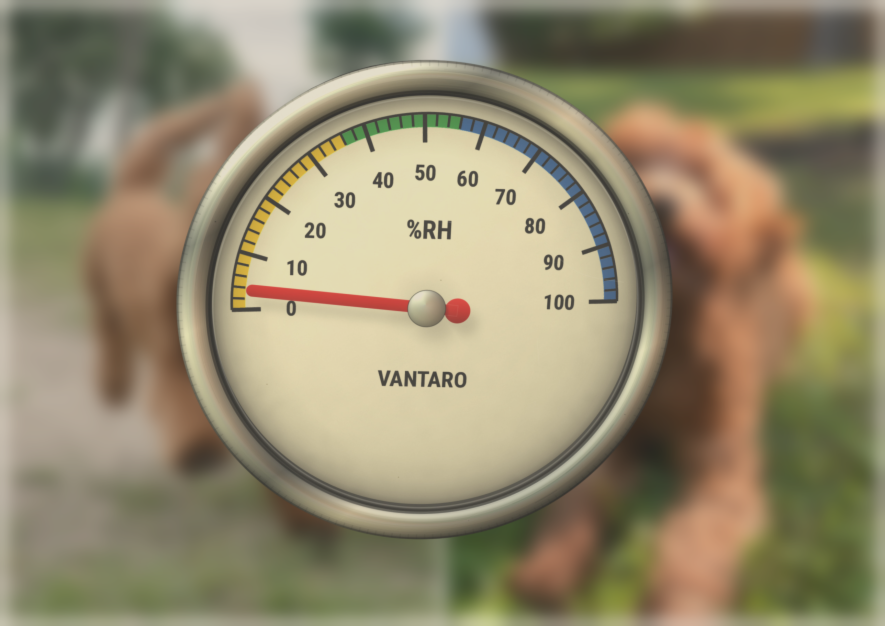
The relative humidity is value=4 unit=%
